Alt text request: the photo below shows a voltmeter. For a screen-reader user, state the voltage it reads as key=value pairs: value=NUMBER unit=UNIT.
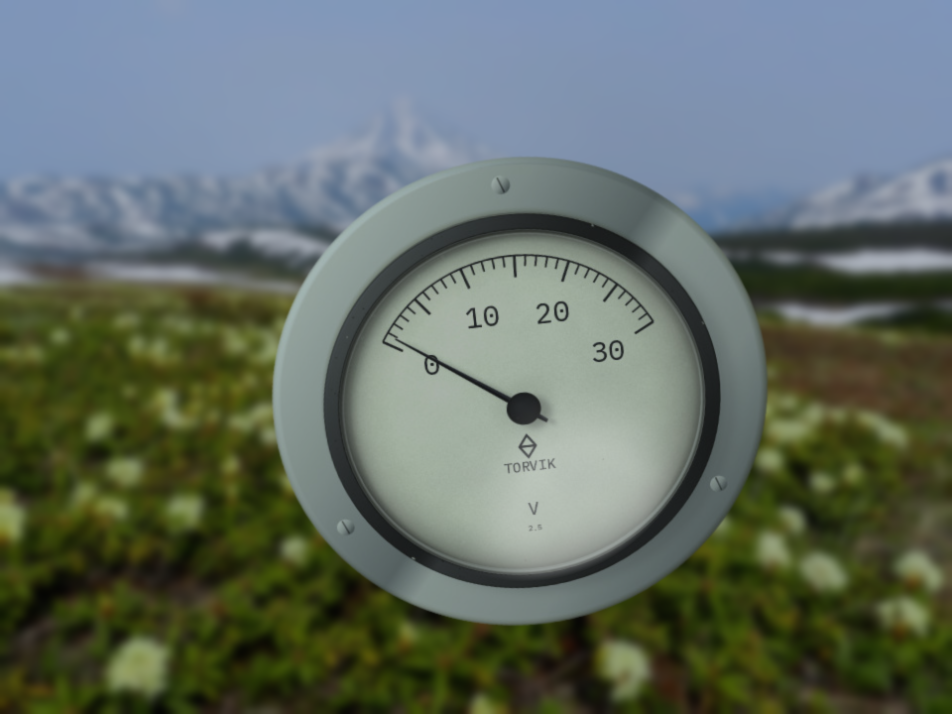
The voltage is value=1 unit=V
